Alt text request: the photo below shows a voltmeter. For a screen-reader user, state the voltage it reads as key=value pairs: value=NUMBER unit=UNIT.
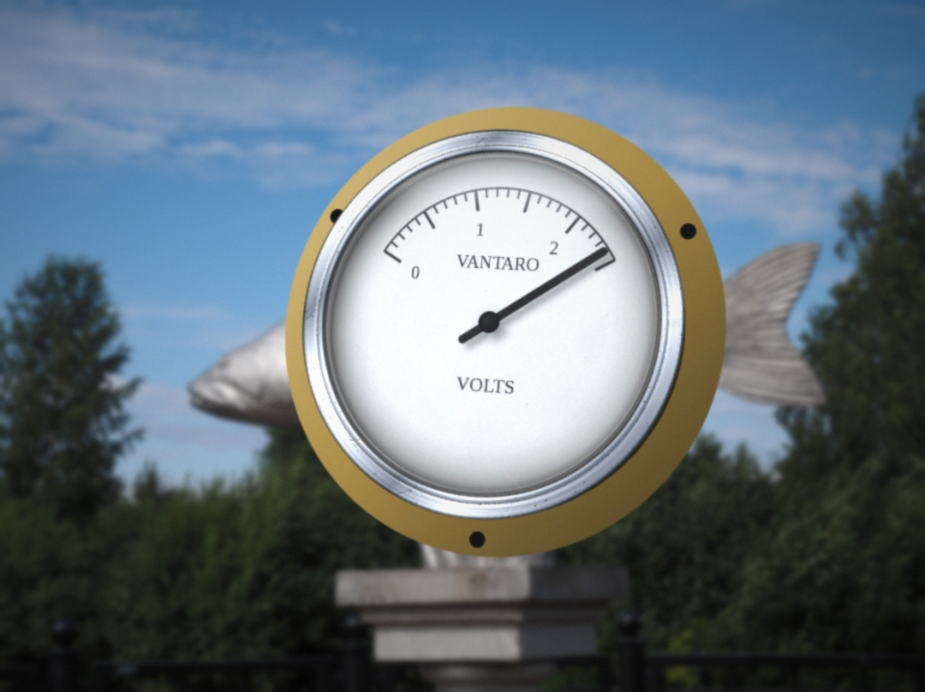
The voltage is value=2.4 unit=V
